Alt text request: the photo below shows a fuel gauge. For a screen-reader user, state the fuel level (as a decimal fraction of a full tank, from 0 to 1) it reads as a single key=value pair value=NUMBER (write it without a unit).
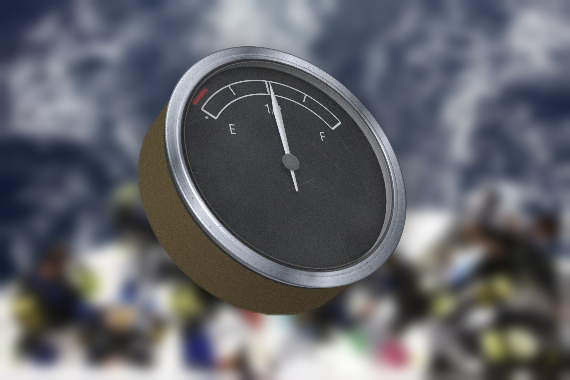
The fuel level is value=0.5
